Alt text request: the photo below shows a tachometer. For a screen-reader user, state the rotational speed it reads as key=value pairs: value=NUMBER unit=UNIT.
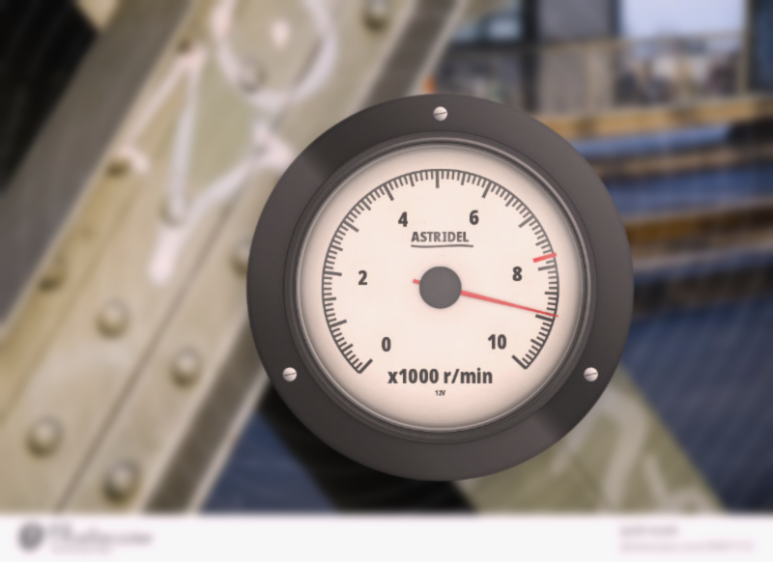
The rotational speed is value=8900 unit=rpm
